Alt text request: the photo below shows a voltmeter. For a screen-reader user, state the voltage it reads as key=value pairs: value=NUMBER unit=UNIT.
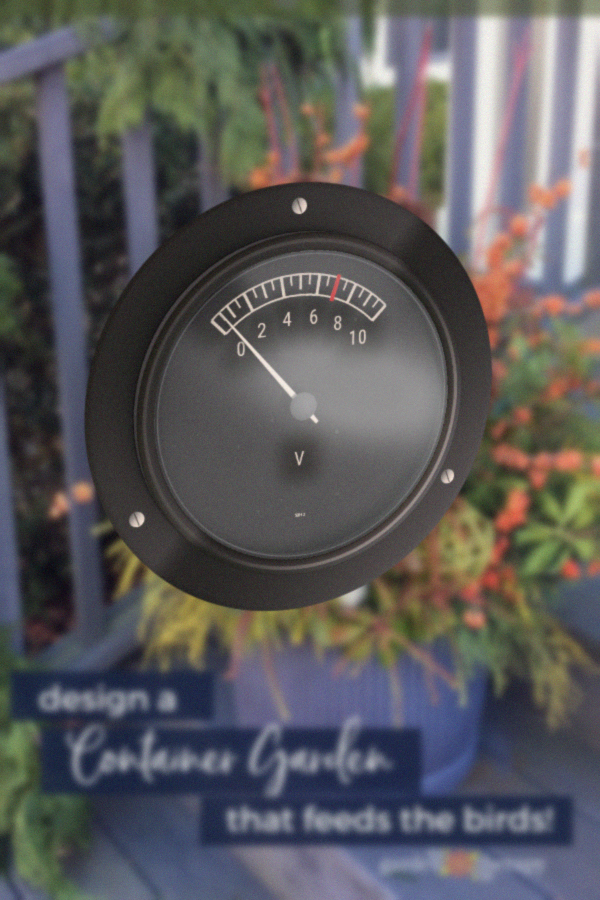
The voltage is value=0.5 unit=V
